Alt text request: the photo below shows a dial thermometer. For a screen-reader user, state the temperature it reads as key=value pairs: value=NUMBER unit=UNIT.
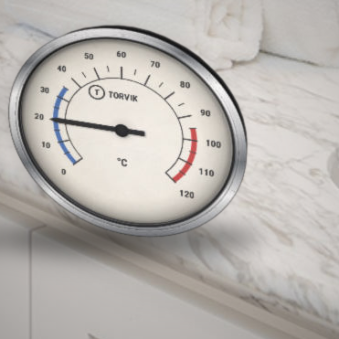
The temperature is value=20 unit=°C
